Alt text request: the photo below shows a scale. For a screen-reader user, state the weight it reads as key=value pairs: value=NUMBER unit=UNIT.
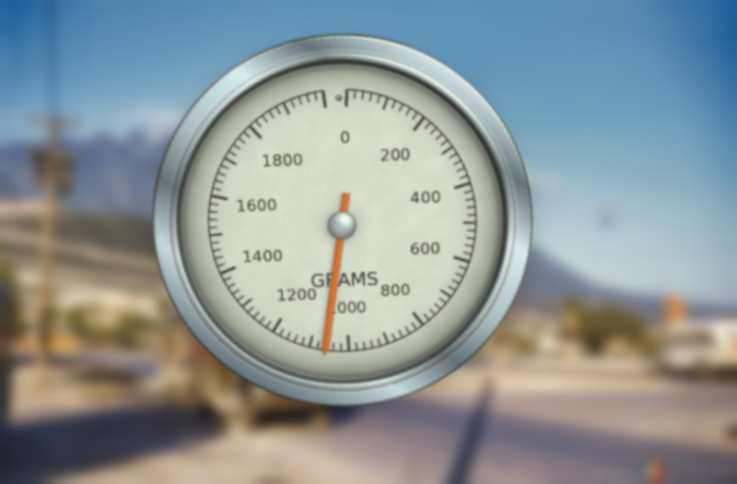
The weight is value=1060 unit=g
